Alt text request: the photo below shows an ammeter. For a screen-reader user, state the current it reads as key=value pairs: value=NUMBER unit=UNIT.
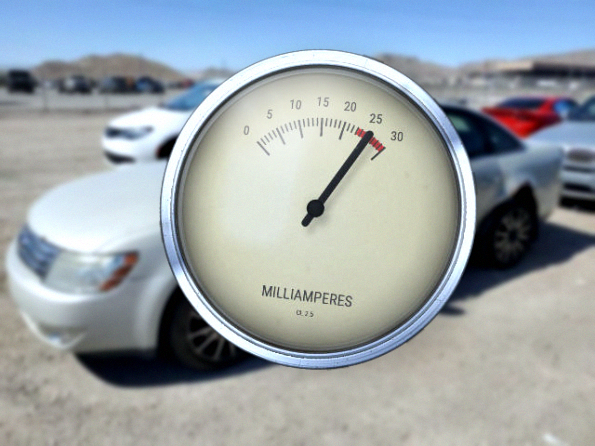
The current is value=26 unit=mA
